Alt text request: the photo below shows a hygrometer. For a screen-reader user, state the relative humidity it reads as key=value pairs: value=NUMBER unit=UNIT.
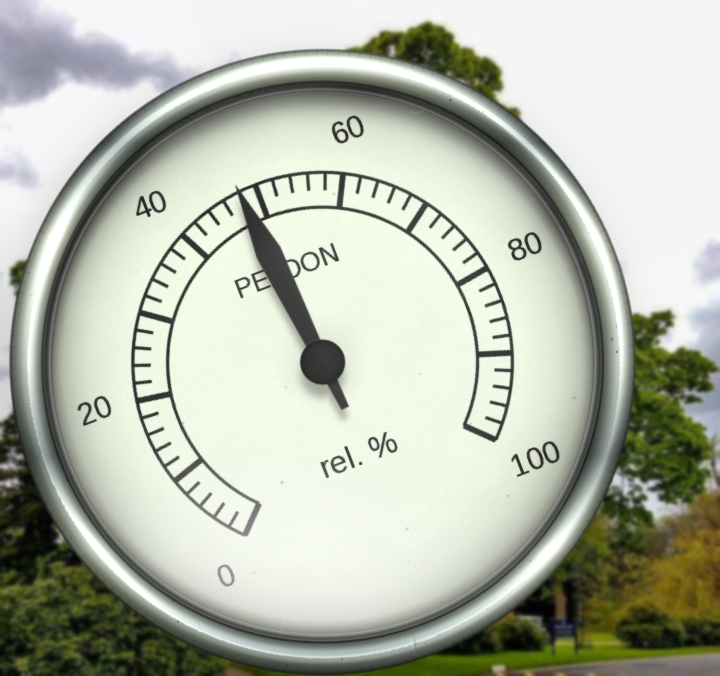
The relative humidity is value=48 unit=%
